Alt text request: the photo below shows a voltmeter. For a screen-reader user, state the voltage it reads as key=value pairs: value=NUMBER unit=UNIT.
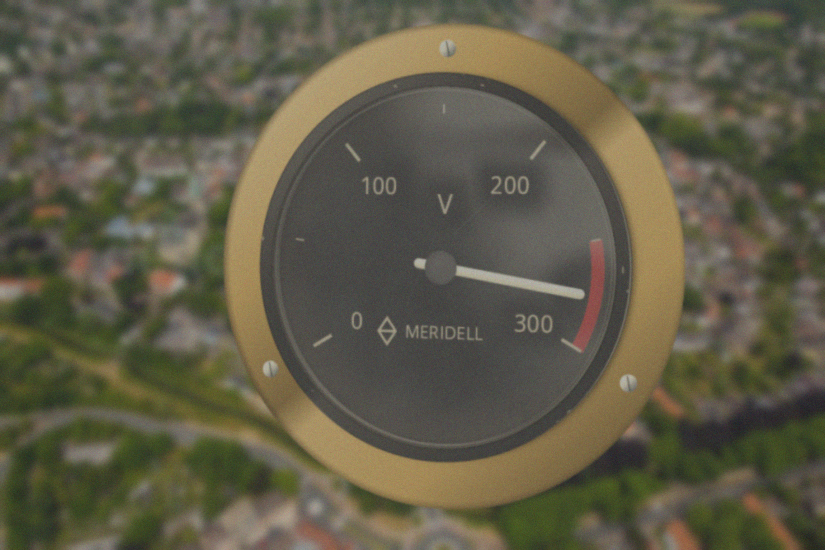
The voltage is value=275 unit=V
